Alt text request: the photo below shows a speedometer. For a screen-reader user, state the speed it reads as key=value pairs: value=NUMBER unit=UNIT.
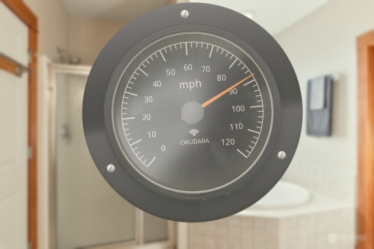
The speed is value=88 unit=mph
